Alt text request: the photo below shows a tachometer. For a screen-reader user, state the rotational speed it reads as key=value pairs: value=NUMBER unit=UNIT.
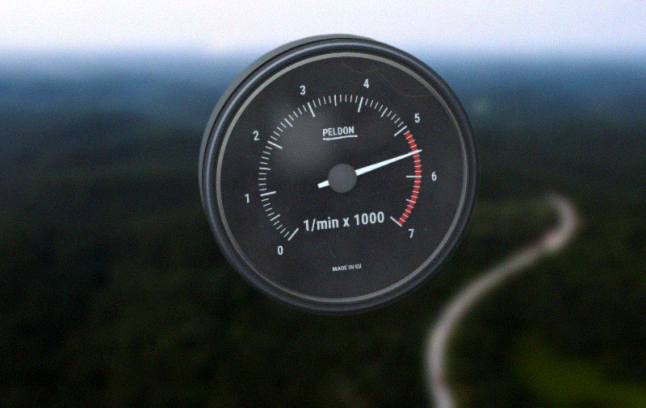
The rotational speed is value=5500 unit=rpm
